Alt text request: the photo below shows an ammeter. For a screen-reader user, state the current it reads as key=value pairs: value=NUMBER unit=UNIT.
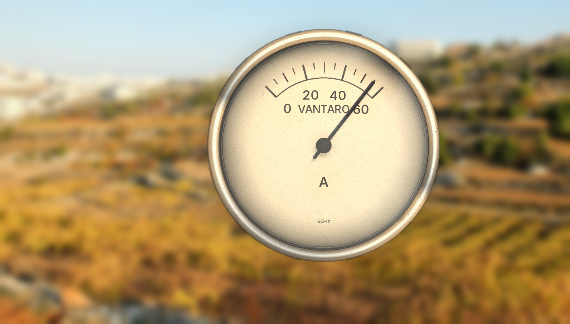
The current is value=55 unit=A
